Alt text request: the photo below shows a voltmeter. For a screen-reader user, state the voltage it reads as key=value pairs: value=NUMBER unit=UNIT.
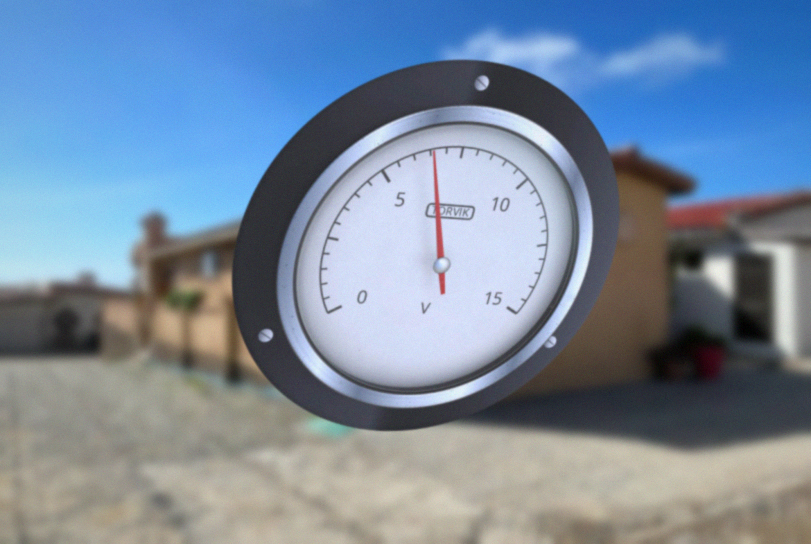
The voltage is value=6.5 unit=V
